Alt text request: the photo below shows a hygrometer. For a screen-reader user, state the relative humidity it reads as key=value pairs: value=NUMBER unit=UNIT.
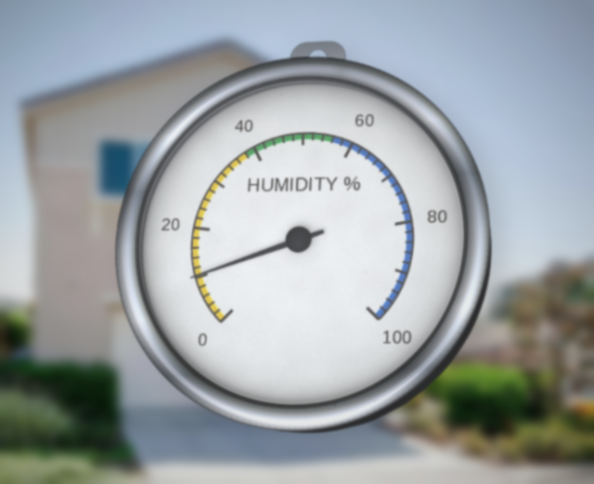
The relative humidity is value=10 unit=%
